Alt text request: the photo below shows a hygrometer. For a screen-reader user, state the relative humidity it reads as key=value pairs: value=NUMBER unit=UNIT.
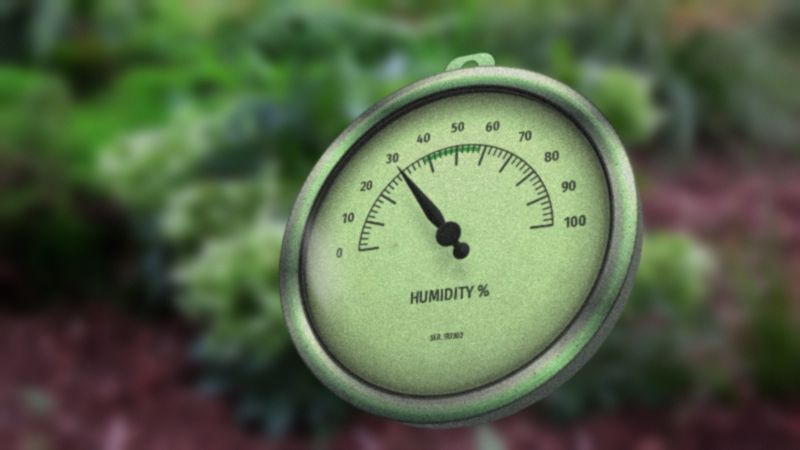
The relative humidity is value=30 unit=%
